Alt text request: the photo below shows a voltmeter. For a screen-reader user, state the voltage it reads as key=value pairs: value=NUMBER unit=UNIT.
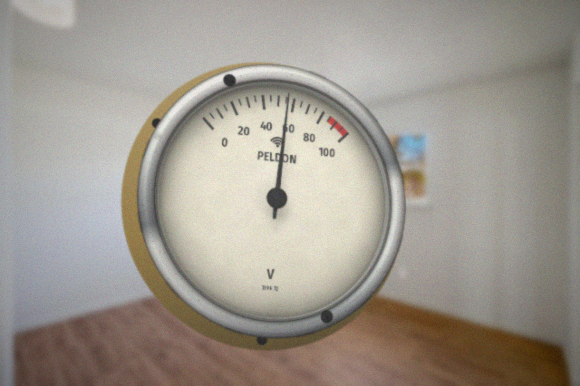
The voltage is value=55 unit=V
